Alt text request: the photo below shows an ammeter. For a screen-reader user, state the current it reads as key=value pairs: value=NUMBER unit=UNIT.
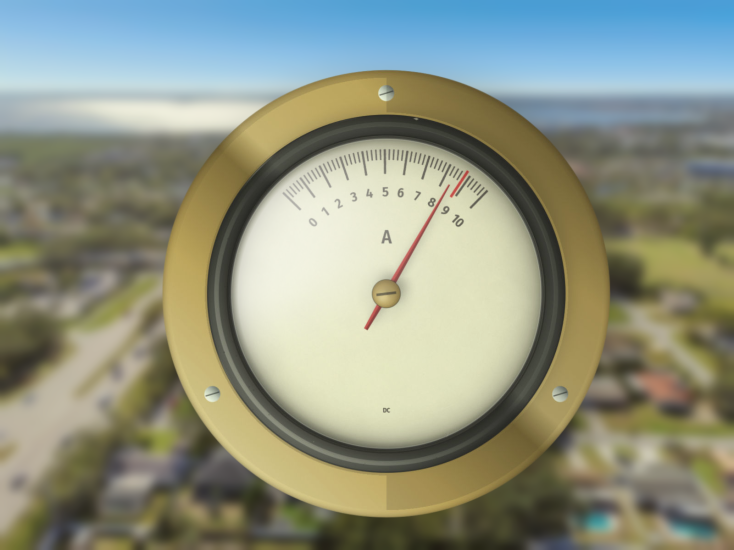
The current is value=8.4 unit=A
